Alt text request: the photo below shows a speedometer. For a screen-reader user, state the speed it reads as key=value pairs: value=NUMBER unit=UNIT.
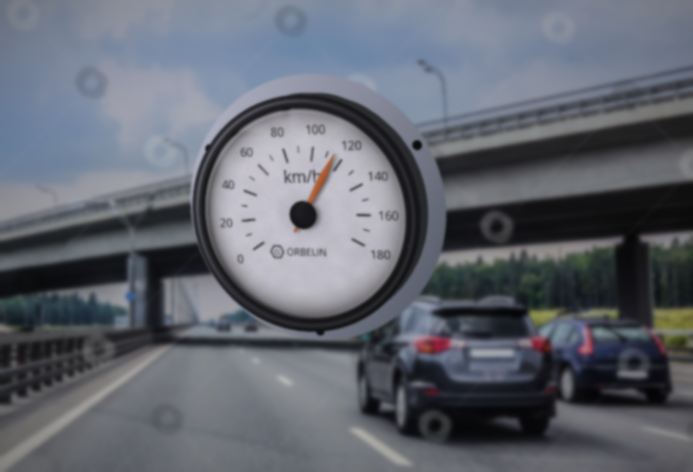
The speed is value=115 unit=km/h
